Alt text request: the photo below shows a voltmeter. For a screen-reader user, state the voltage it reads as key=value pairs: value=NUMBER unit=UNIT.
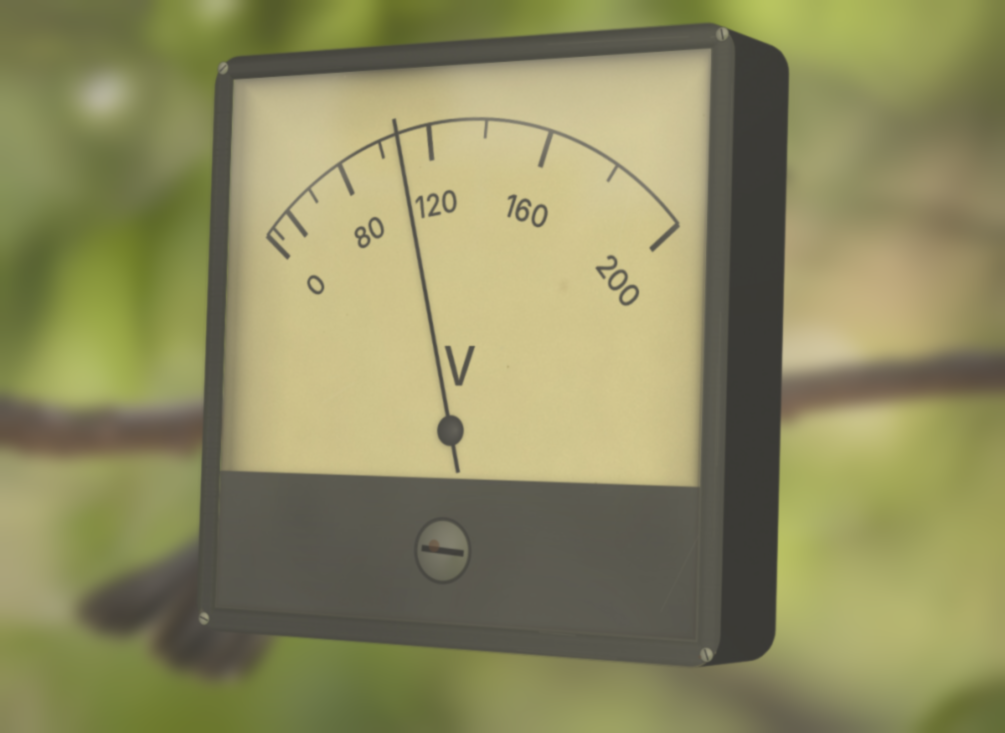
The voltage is value=110 unit=V
